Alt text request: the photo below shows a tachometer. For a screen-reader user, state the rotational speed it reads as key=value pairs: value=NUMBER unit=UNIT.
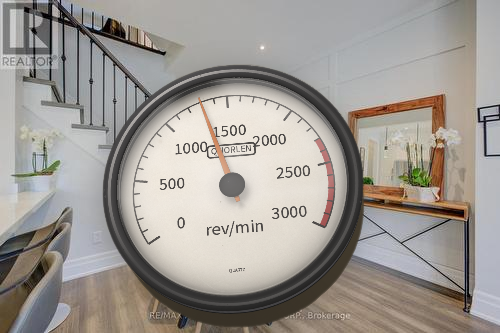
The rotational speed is value=1300 unit=rpm
